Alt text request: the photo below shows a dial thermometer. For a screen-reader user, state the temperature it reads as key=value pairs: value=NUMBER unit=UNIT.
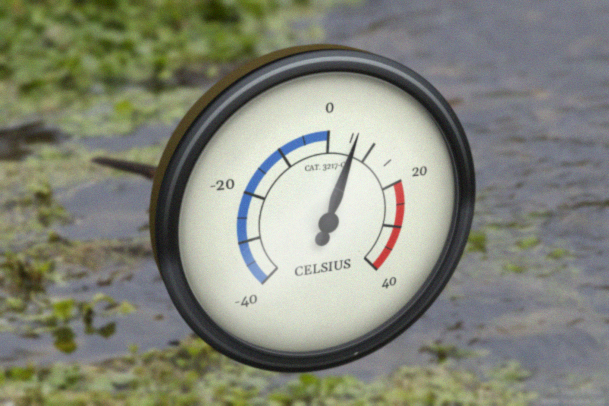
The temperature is value=5 unit=°C
